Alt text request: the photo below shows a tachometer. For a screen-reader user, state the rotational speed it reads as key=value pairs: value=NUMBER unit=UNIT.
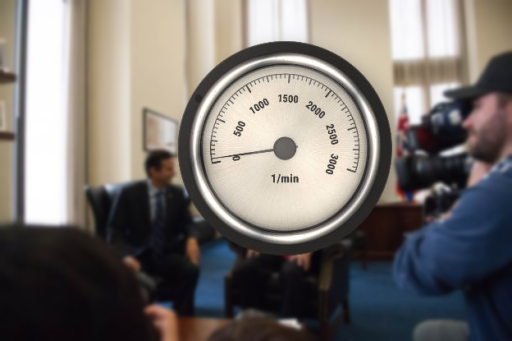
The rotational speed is value=50 unit=rpm
